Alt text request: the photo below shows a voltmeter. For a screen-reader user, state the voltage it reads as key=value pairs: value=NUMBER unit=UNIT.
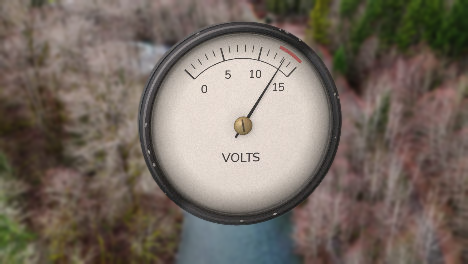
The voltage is value=13 unit=V
